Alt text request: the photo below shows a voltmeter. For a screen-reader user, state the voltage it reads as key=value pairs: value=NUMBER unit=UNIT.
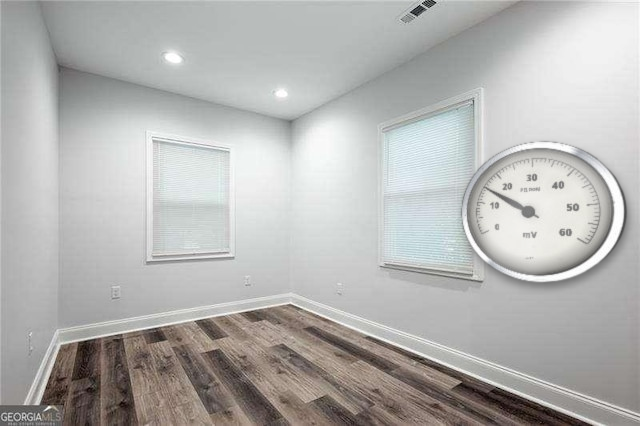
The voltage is value=15 unit=mV
